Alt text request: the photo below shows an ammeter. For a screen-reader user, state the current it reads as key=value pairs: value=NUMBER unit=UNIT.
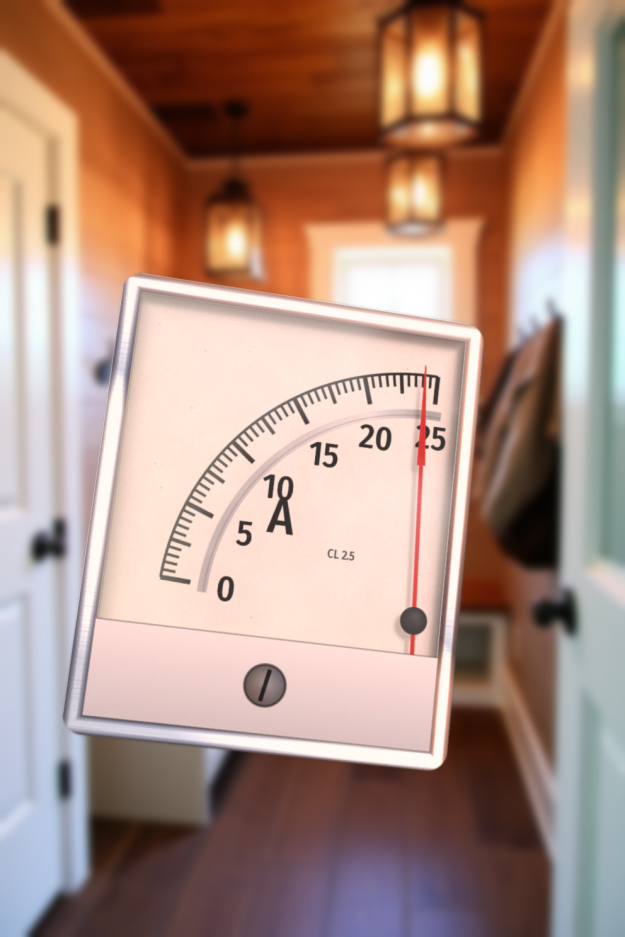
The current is value=24 unit=A
